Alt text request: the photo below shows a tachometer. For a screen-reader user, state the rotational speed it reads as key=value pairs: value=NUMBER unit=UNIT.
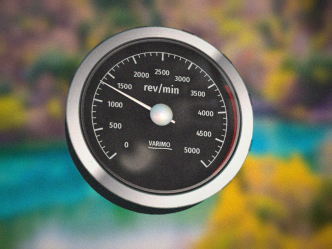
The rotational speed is value=1300 unit=rpm
